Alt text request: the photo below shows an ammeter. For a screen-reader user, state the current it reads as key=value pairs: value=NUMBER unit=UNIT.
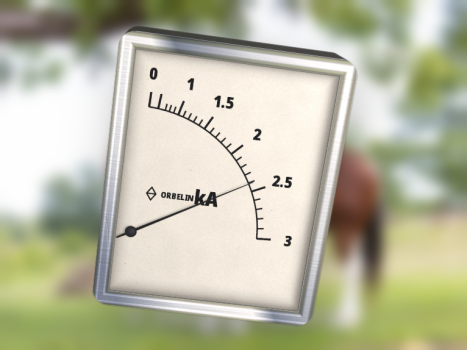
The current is value=2.4 unit=kA
